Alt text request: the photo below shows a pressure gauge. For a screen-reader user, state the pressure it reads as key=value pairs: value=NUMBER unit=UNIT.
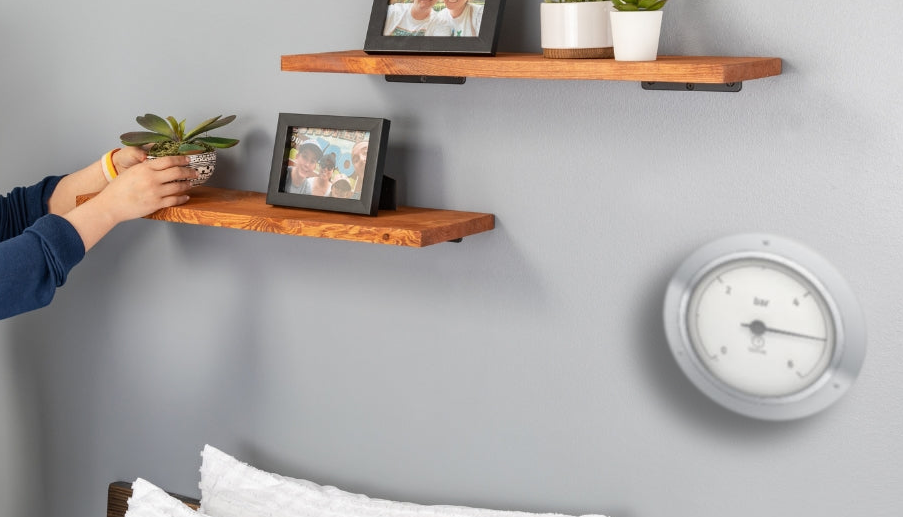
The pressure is value=5 unit=bar
